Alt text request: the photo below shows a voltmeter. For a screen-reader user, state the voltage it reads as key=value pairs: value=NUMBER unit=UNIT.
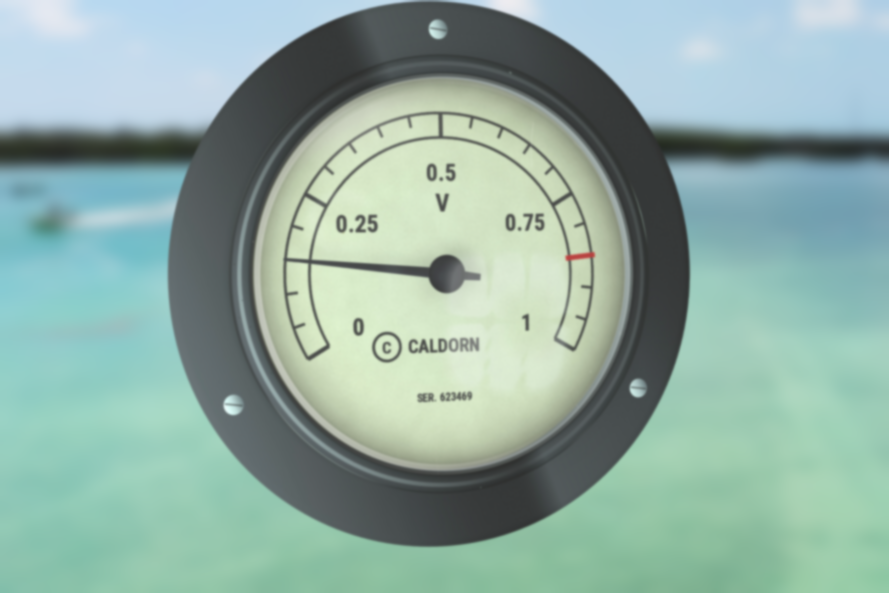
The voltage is value=0.15 unit=V
